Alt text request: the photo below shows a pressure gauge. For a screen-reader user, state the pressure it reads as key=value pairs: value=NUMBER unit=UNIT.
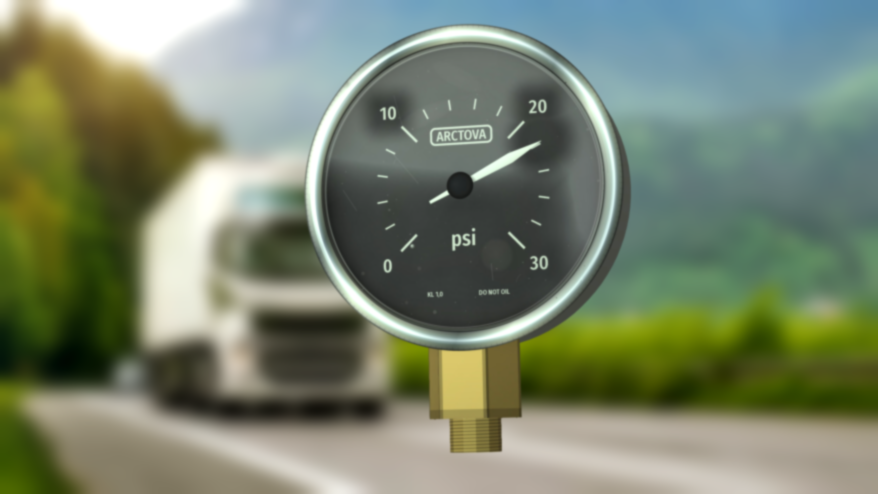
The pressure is value=22 unit=psi
